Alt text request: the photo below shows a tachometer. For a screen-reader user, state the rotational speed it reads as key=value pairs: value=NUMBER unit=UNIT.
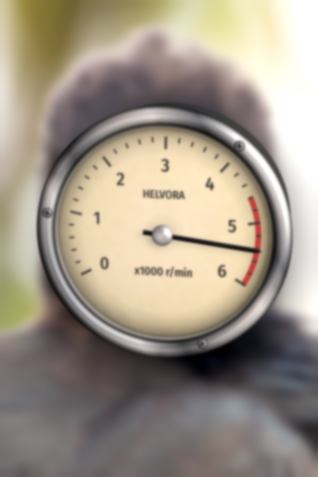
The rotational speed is value=5400 unit=rpm
